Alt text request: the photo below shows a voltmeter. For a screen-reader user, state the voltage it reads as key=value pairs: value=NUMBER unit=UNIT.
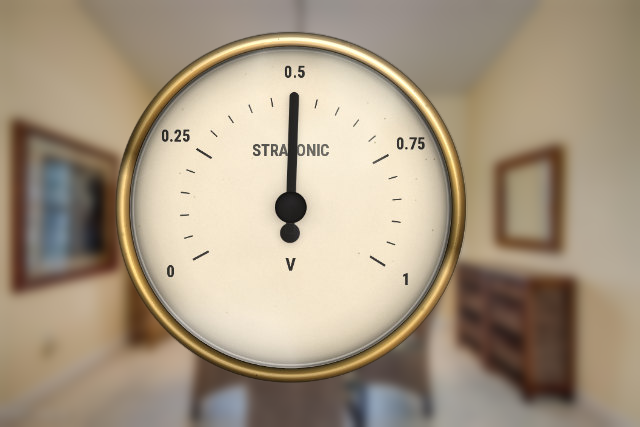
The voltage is value=0.5 unit=V
